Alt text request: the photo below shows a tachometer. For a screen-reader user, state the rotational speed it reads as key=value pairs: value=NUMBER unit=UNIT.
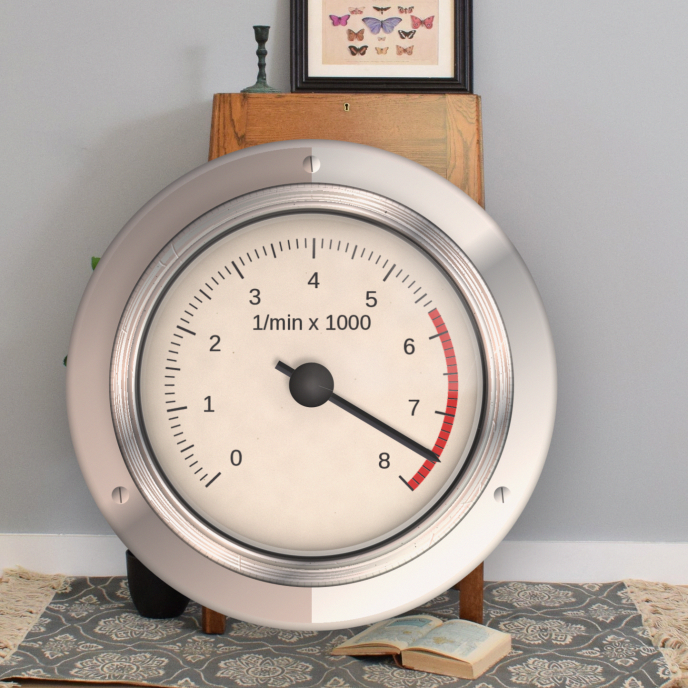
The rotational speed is value=7550 unit=rpm
